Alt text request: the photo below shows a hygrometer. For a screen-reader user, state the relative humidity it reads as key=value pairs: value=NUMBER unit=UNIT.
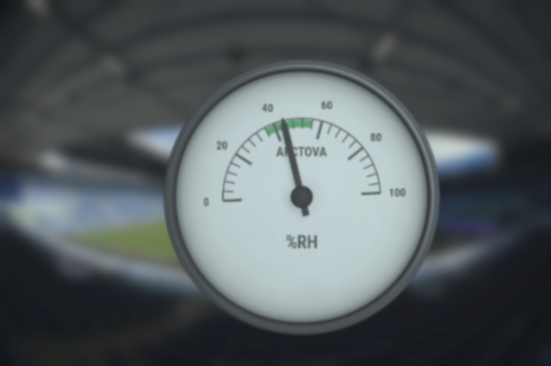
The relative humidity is value=44 unit=%
